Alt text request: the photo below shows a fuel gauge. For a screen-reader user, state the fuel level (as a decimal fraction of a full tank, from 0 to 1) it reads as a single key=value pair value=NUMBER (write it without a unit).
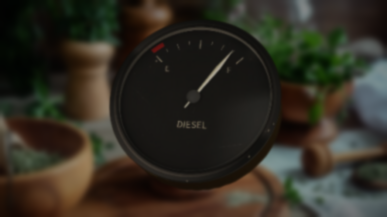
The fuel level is value=0.875
